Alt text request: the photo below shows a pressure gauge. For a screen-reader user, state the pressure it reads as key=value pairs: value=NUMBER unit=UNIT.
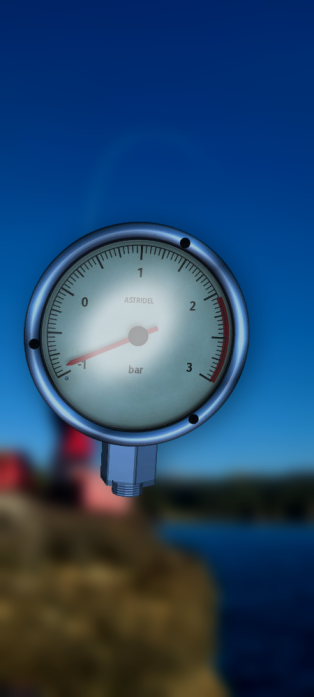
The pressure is value=-0.9 unit=bar
